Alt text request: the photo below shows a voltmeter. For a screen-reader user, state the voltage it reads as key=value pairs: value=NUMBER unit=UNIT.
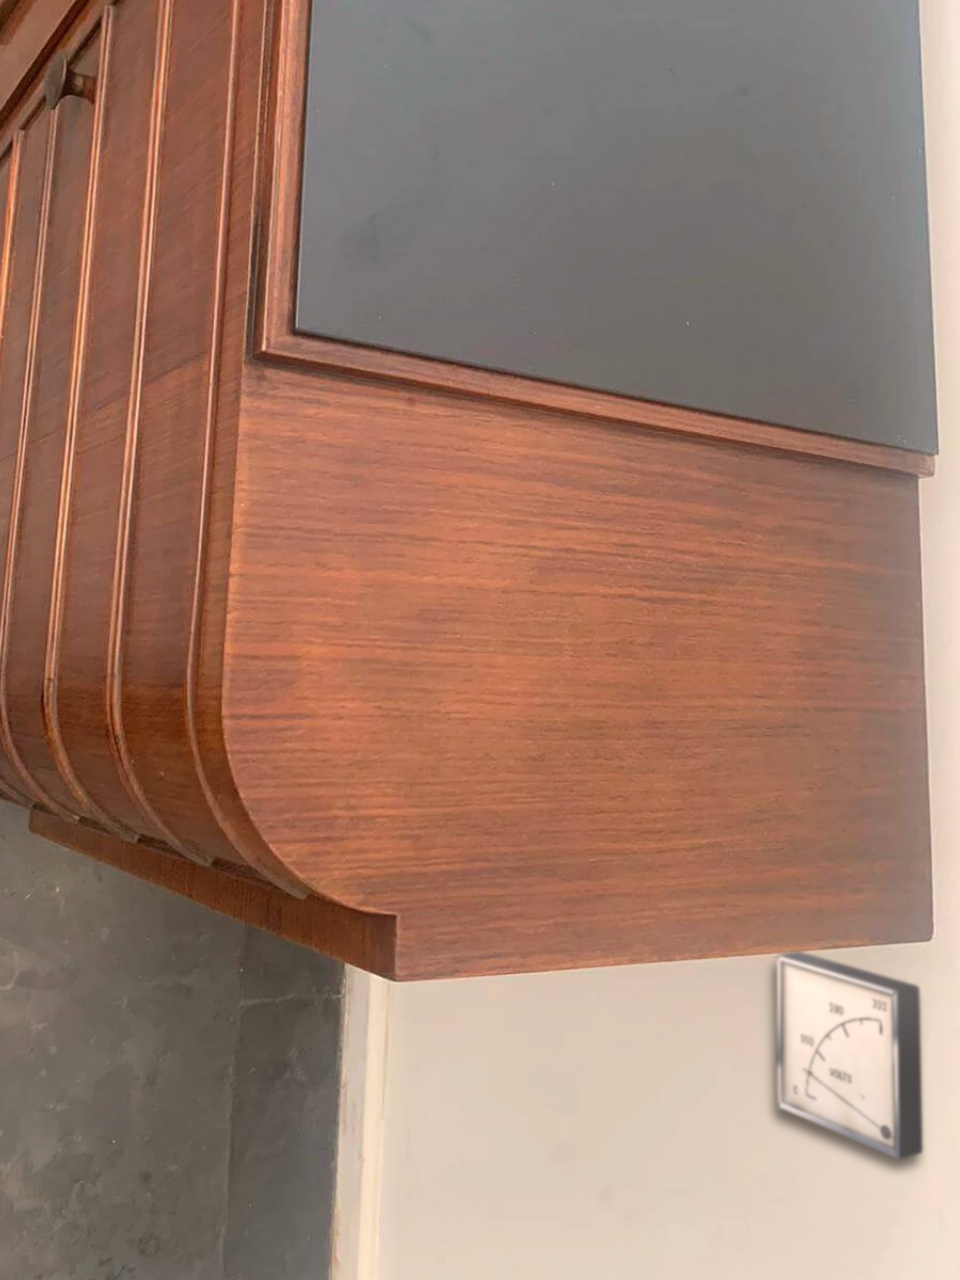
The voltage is value=50 unit=V
